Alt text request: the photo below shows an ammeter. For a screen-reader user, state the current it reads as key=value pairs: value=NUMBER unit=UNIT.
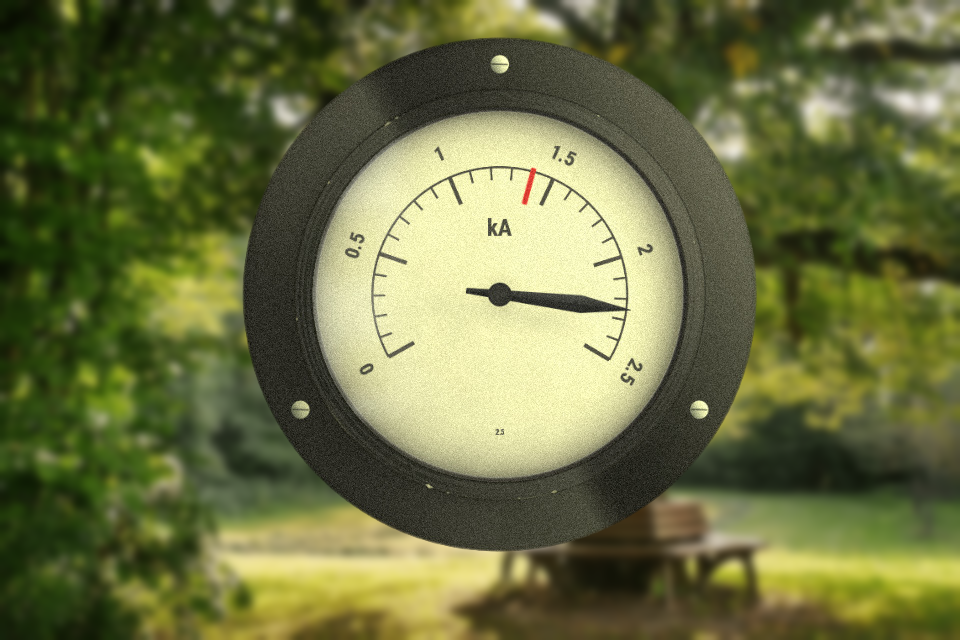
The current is value=2.25 unit=kA
